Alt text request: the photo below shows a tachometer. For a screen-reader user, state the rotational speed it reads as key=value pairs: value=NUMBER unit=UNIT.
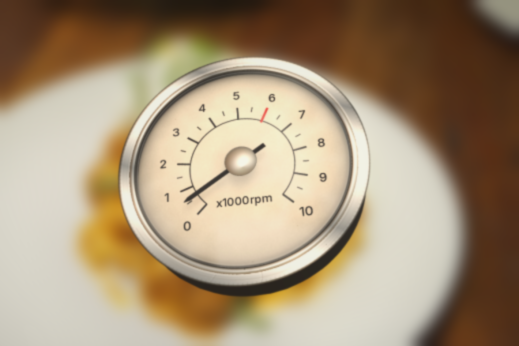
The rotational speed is value=500 unit=rpm
